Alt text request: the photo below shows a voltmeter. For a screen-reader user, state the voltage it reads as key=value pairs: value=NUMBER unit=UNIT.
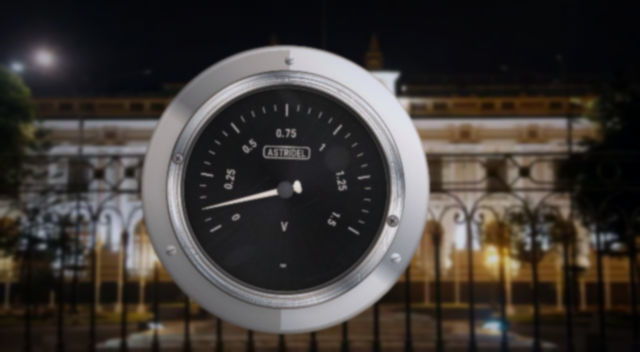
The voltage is value=0.1 unit=V
